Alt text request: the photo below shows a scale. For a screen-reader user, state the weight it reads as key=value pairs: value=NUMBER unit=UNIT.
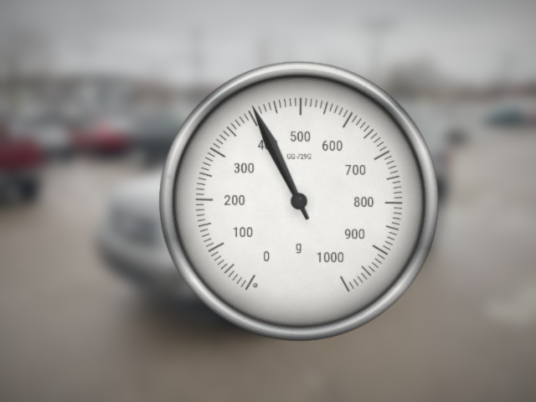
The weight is value=410 unit=g
